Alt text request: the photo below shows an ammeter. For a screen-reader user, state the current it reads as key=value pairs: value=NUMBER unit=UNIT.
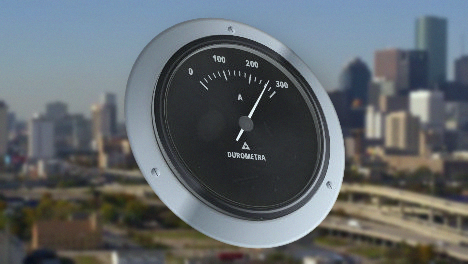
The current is value=260 unit=A
